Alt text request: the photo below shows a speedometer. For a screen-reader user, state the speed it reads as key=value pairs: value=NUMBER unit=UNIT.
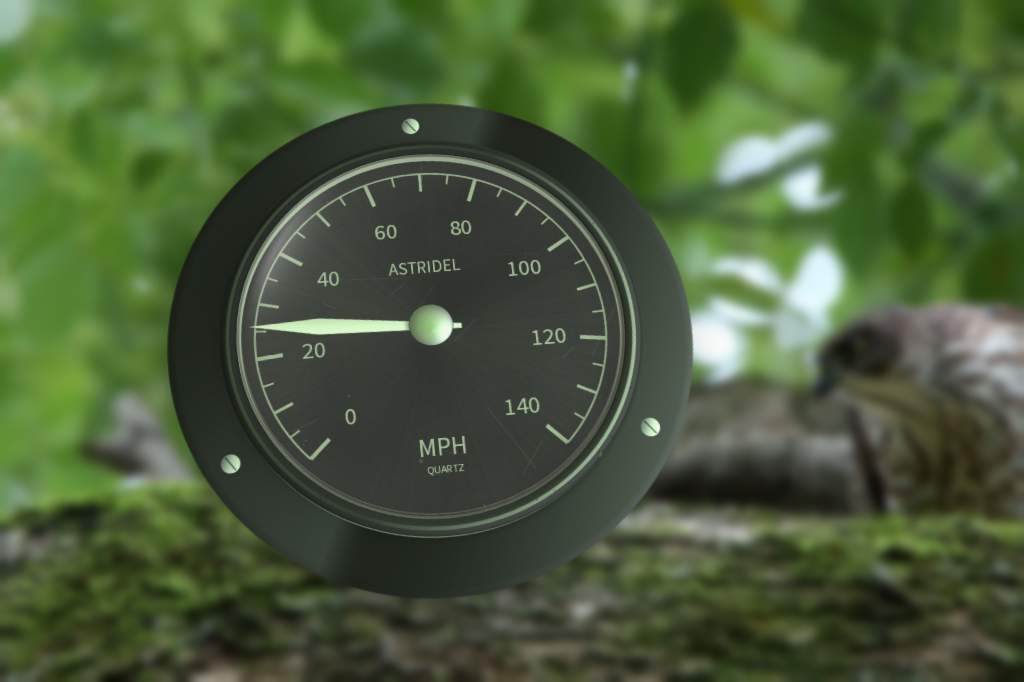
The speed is value=25 unit=mph
